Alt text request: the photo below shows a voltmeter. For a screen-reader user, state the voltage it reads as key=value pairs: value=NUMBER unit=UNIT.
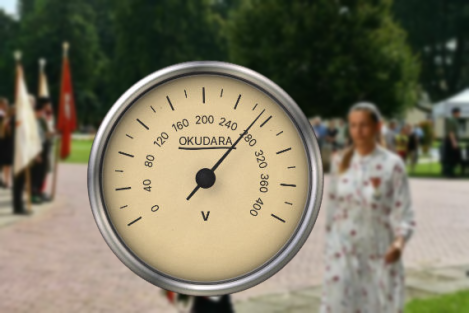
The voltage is value=270 unit=V
